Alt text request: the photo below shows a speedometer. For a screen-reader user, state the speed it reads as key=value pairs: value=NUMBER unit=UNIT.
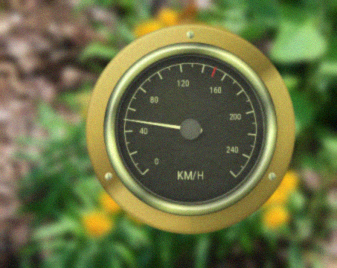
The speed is value=50 unit=km/h
